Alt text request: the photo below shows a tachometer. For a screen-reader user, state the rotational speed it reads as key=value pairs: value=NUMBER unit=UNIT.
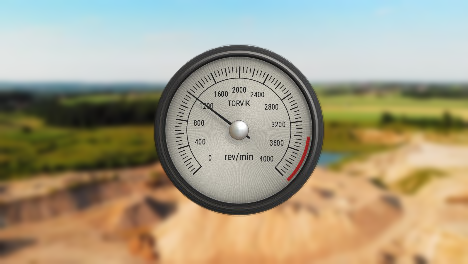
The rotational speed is value=1200 unit=rpm
